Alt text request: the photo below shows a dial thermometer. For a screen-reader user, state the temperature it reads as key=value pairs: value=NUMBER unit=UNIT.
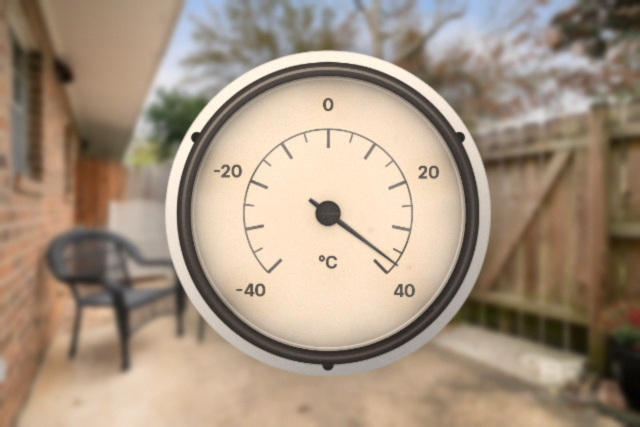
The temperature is value=37.5 unit=°C
